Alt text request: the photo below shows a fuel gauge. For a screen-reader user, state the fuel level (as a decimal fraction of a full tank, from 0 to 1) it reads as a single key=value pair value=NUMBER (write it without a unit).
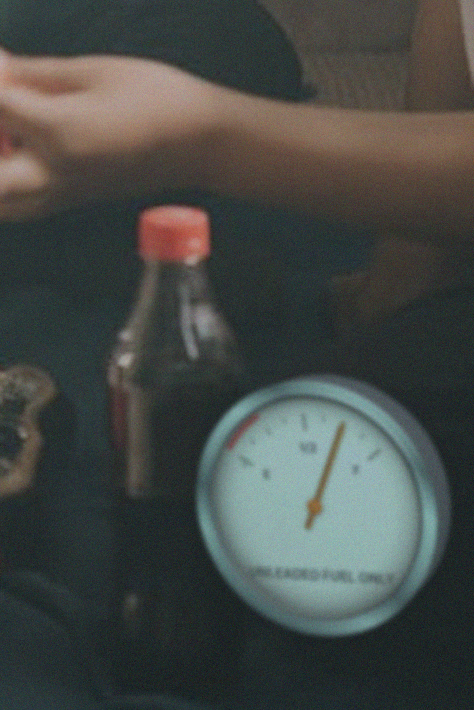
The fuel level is value=0.75
